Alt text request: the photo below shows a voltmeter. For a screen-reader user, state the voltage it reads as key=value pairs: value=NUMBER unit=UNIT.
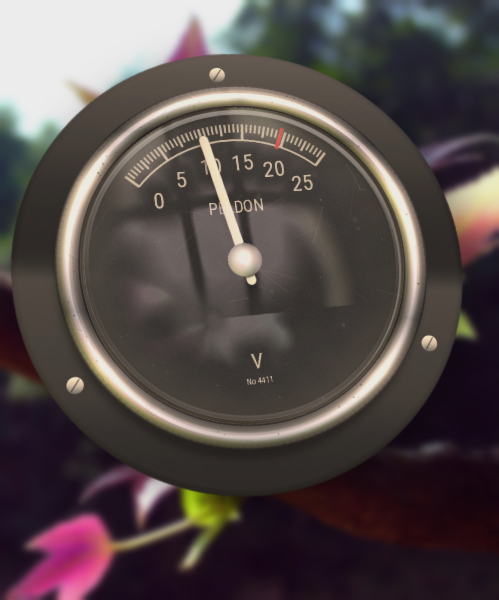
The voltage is value=10 unit=V
